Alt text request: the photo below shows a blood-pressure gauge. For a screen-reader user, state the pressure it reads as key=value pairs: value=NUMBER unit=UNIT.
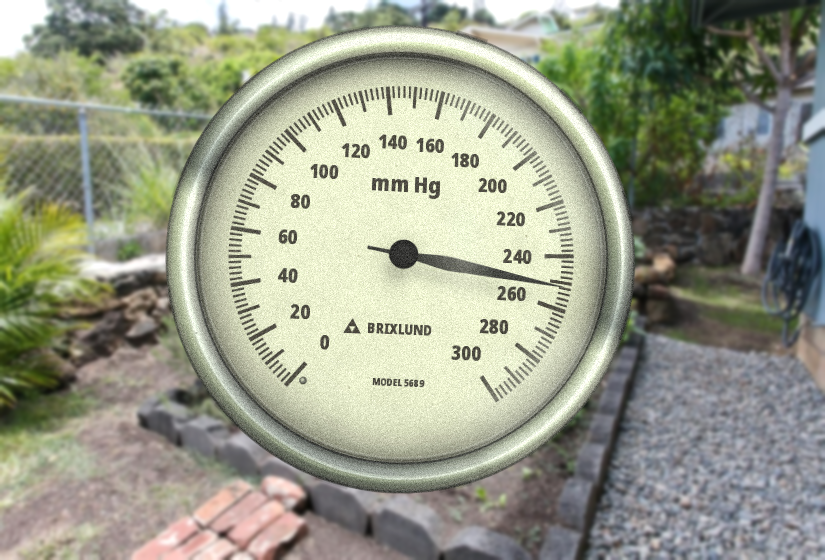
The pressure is value=252 unit=mmHg
